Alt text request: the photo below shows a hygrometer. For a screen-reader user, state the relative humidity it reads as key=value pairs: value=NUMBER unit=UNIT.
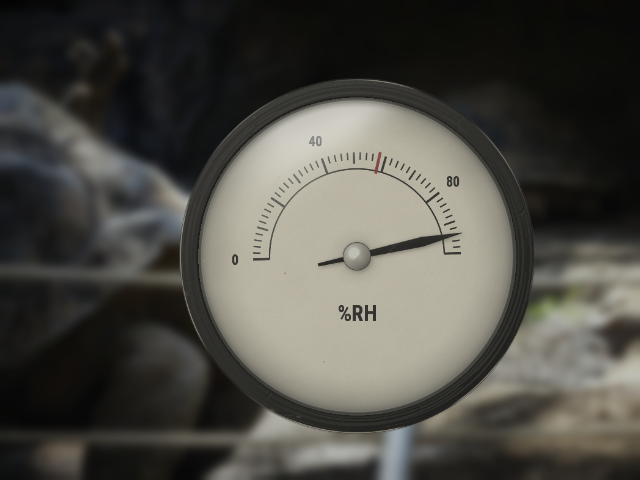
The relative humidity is value=94 unit=%
